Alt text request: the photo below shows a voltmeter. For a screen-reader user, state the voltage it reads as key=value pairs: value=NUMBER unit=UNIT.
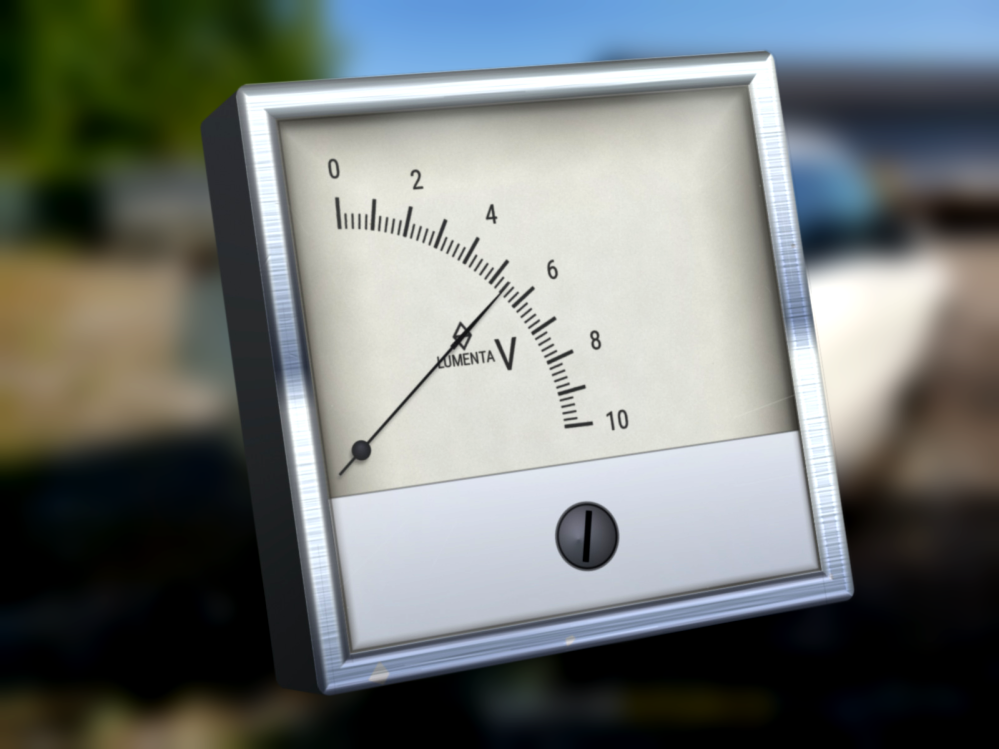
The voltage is value=5.4 unit=V
